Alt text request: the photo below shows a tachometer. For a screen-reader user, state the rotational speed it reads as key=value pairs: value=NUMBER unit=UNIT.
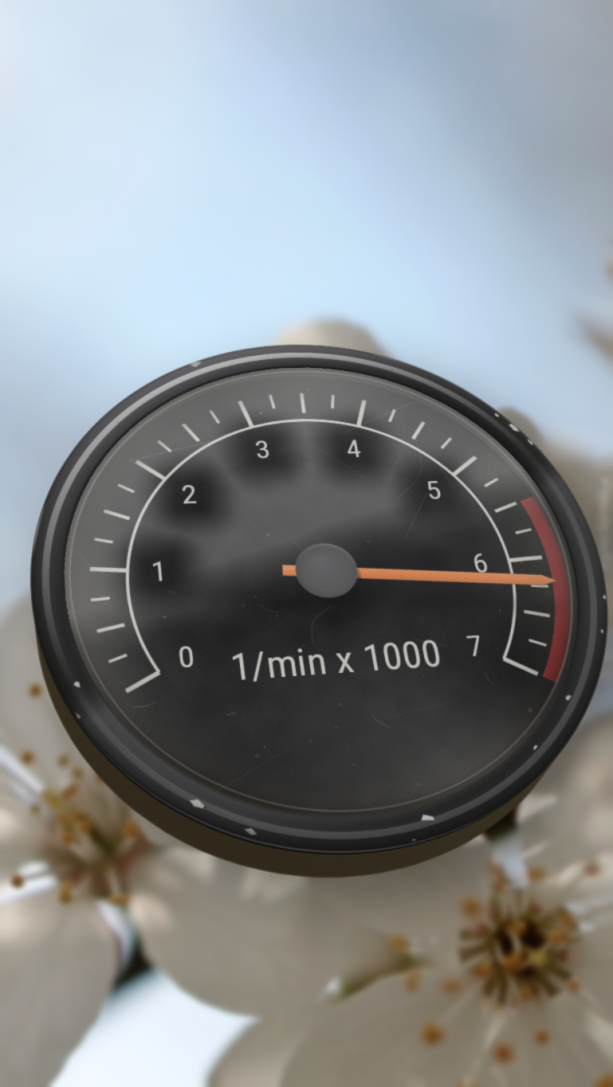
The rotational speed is value=6250 unit=rpm
